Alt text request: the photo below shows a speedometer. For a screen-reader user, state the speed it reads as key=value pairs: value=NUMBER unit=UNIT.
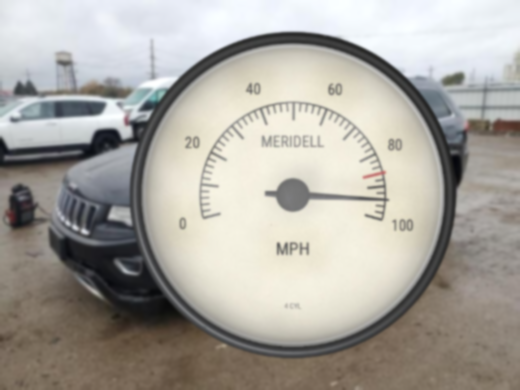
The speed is value=94 unit=mph
